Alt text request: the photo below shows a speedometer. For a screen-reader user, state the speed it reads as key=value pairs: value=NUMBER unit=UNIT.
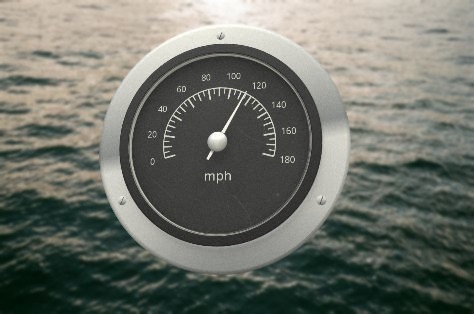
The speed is value=115 unit=mph
